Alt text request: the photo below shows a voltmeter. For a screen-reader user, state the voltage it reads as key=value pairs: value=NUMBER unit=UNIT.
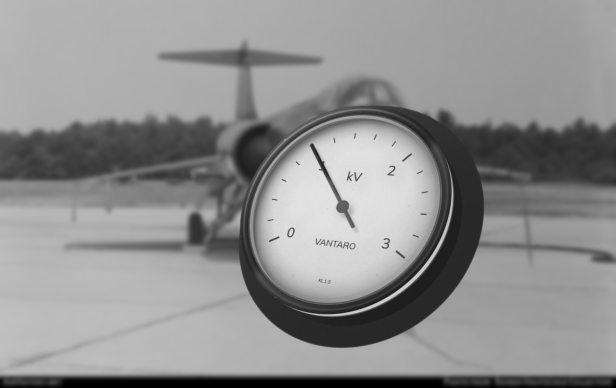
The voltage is value=1 unit=kV
